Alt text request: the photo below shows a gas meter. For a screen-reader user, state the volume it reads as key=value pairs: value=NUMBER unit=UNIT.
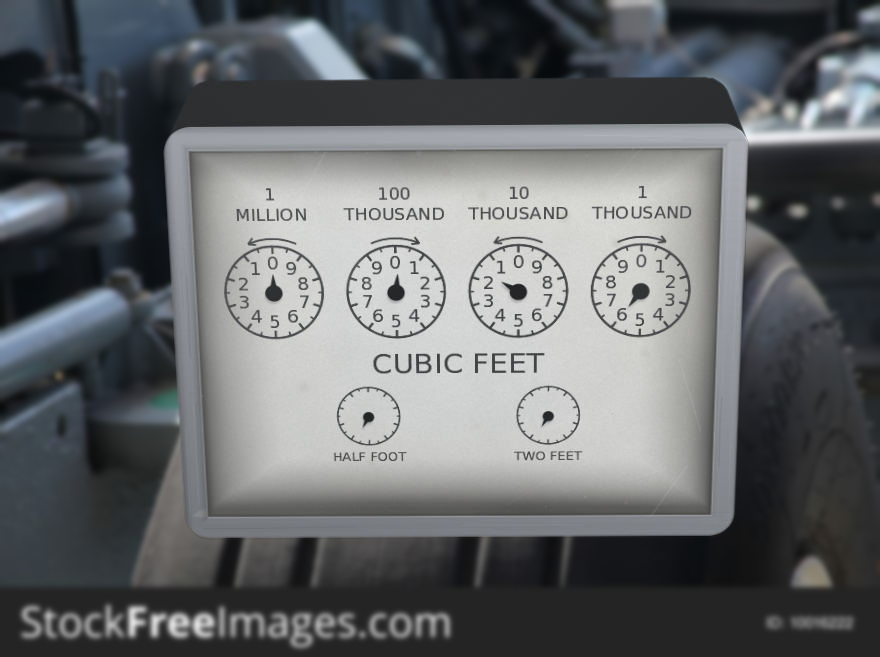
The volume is value=1600 unit=ft³
